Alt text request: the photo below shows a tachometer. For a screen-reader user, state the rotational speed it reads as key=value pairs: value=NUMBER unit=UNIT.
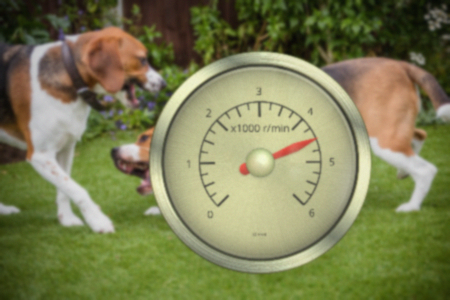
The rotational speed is value=4500 unit=rpm
